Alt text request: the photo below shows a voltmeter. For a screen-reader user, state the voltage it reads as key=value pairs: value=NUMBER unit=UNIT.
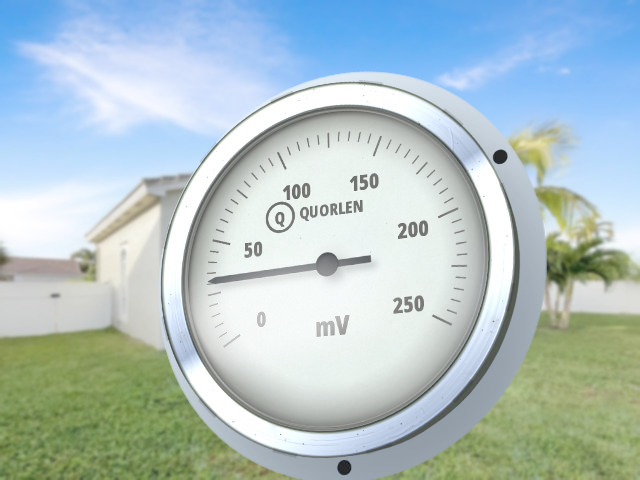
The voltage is value=30 unit=mV
